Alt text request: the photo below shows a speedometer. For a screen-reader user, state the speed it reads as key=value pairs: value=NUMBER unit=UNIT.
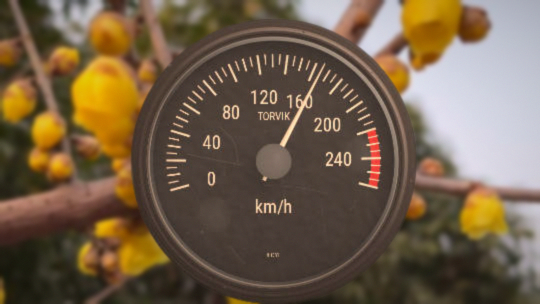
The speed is value=165 unit=km/h
